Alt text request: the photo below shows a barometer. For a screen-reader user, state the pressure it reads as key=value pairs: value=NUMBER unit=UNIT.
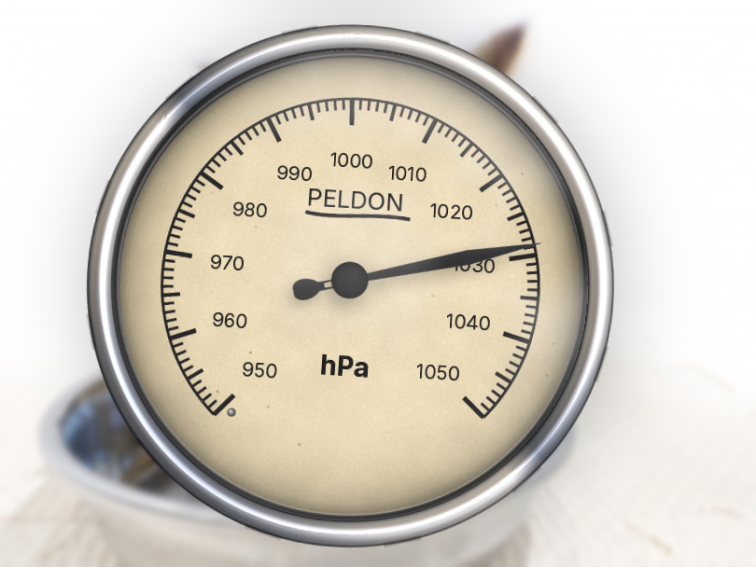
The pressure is value=1029 unit=hPa
